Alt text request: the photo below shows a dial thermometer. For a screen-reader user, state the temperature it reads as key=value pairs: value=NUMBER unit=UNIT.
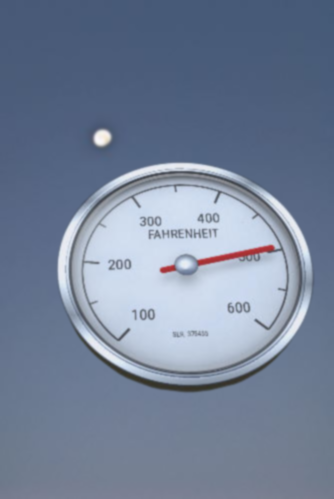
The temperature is value=500 unit=°F
